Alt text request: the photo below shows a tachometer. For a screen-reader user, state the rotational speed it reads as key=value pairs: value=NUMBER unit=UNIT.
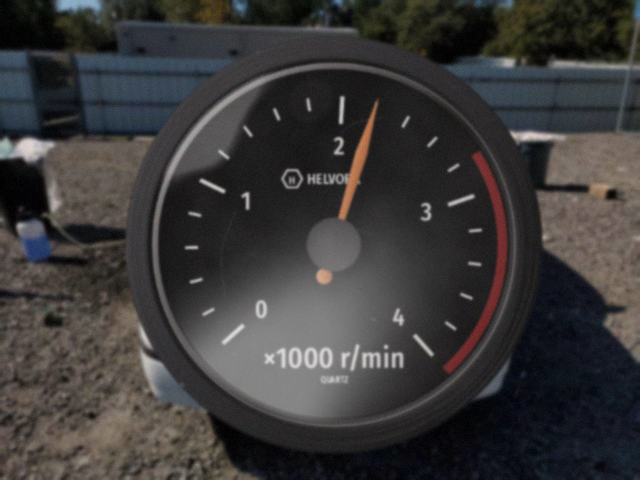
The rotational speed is value=2200 unit=rpm
